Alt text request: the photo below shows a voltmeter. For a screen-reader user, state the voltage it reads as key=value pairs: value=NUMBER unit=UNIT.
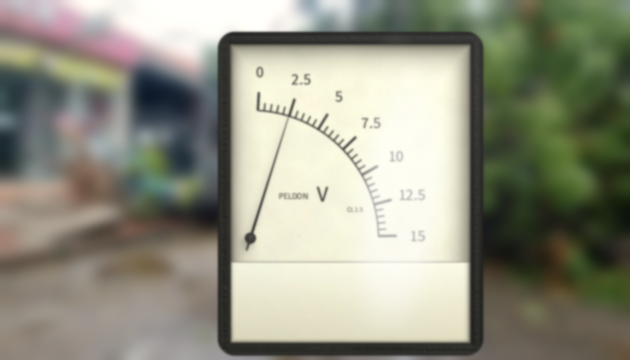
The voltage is value=2.5 unit=V
